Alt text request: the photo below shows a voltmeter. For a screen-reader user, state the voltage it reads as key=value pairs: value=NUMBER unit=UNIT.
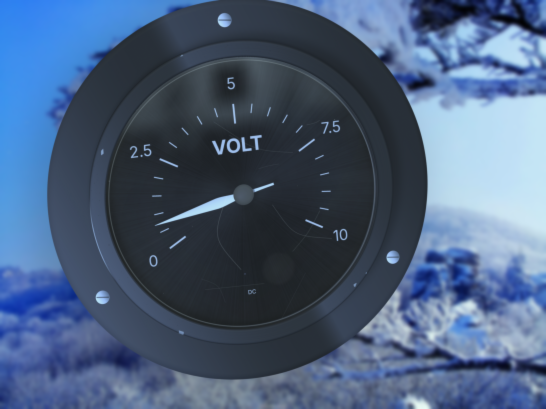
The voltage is value=0.75 unit=V
